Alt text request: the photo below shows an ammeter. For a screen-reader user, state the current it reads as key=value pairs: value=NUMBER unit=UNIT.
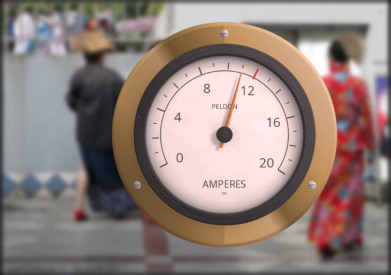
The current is value=11 unit=A
